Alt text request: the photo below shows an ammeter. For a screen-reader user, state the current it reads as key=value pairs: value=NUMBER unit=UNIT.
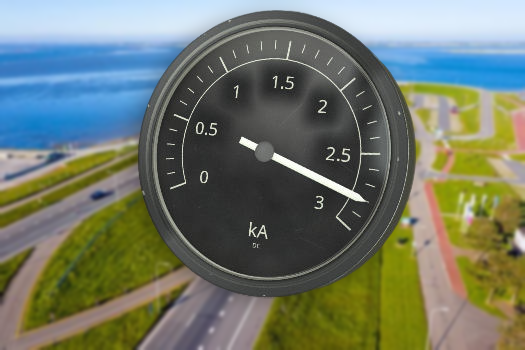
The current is value=2.8 unit=kA
